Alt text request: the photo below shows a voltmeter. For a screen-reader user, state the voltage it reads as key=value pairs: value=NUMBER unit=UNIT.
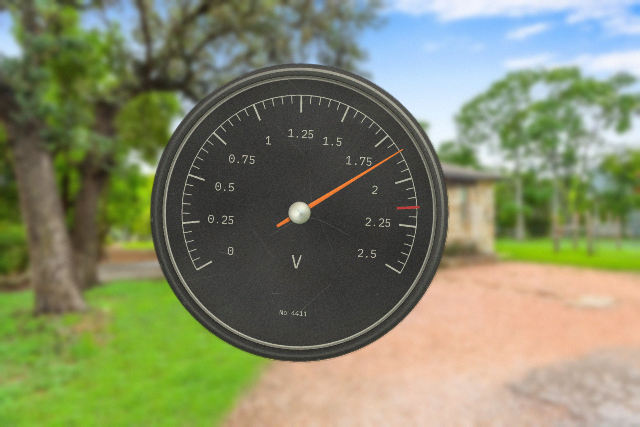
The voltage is value=1.85 unit=V
